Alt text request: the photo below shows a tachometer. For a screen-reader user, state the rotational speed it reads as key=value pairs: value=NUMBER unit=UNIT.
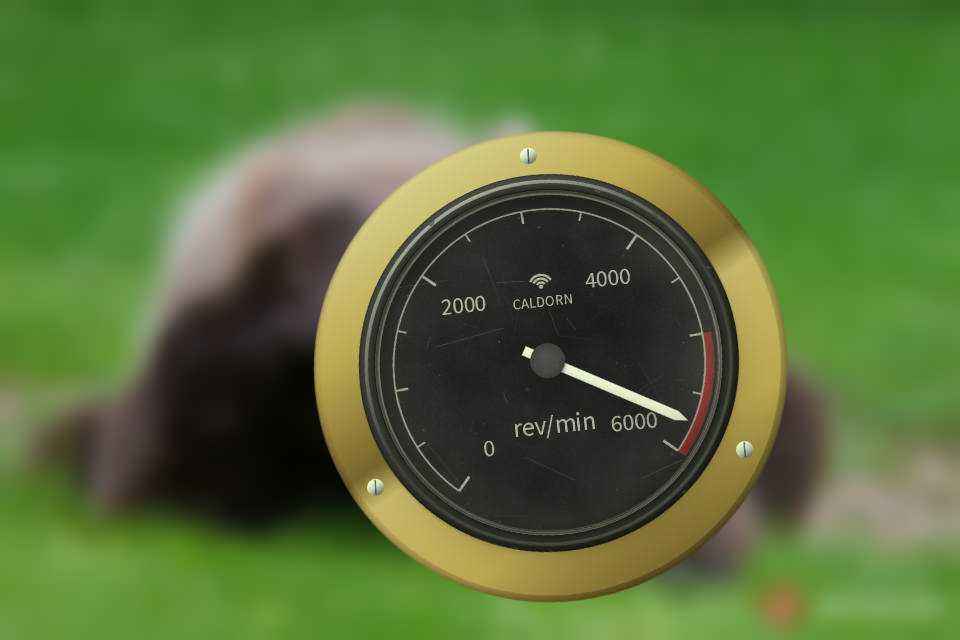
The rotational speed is value=5750 unit=rpm
